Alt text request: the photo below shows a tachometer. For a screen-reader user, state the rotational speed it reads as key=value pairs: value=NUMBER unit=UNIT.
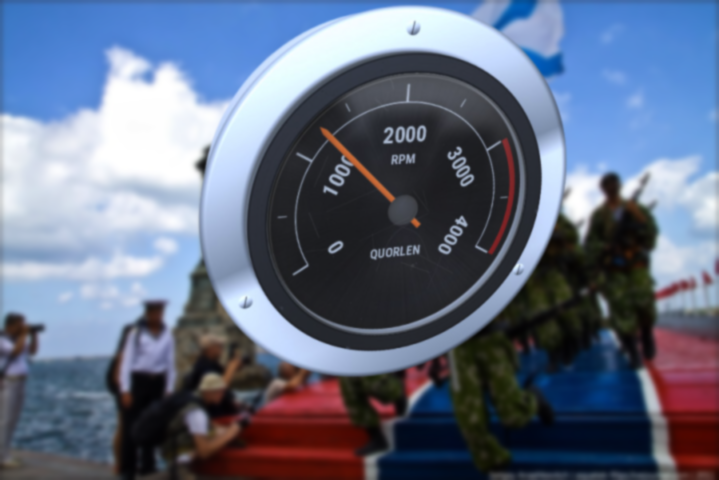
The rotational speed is value=1250 unit=rpm
